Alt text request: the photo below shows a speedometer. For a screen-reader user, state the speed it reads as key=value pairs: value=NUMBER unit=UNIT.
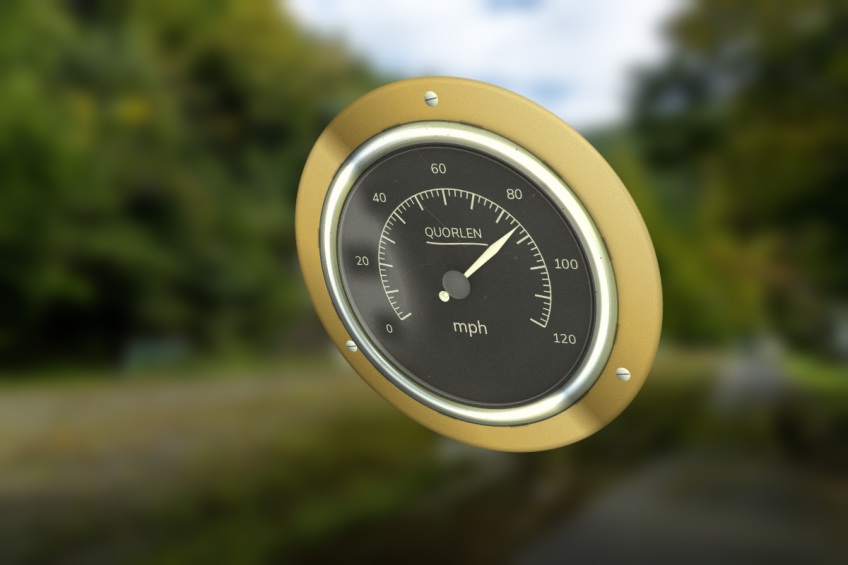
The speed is value=86 unit=mph
